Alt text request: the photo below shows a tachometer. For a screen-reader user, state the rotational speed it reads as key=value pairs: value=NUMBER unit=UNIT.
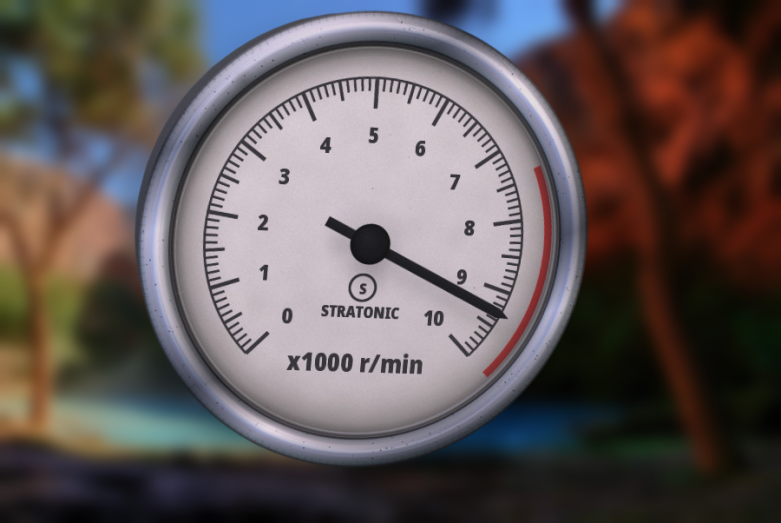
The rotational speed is value=9300 unit=rpm
